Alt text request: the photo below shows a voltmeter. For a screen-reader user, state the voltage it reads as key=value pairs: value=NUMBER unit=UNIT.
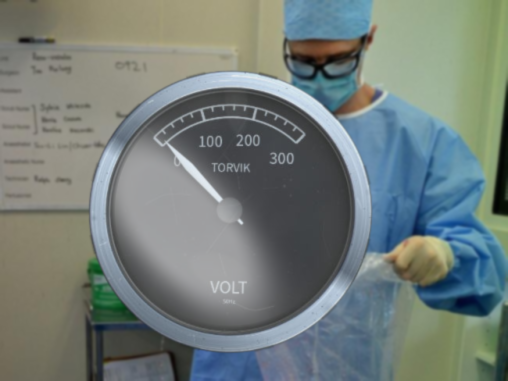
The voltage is value=10 unit=V
